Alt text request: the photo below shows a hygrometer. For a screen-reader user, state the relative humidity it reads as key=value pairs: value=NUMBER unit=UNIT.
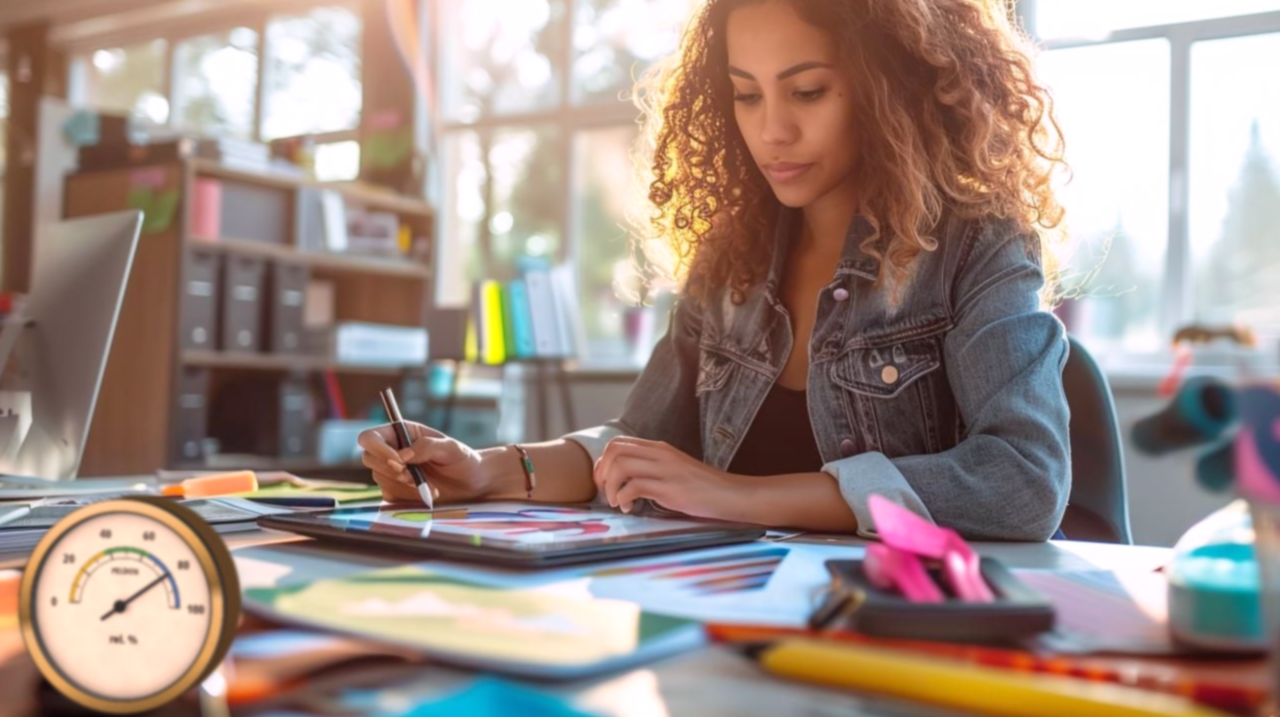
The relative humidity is value=80 unit=%
